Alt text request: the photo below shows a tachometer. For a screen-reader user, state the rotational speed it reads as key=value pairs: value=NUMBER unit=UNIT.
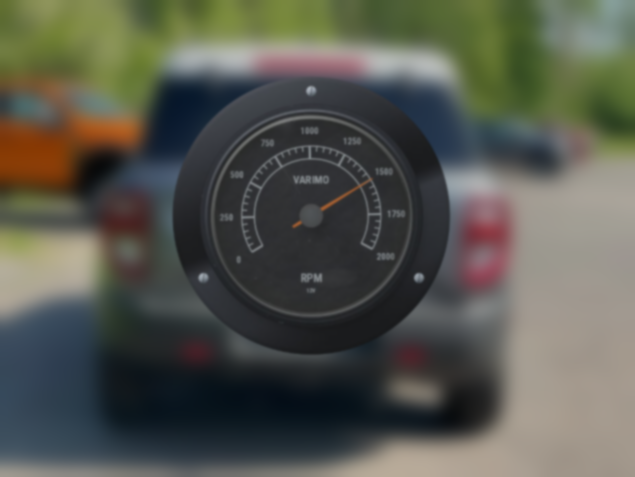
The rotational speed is value=1500 unit=rpm
